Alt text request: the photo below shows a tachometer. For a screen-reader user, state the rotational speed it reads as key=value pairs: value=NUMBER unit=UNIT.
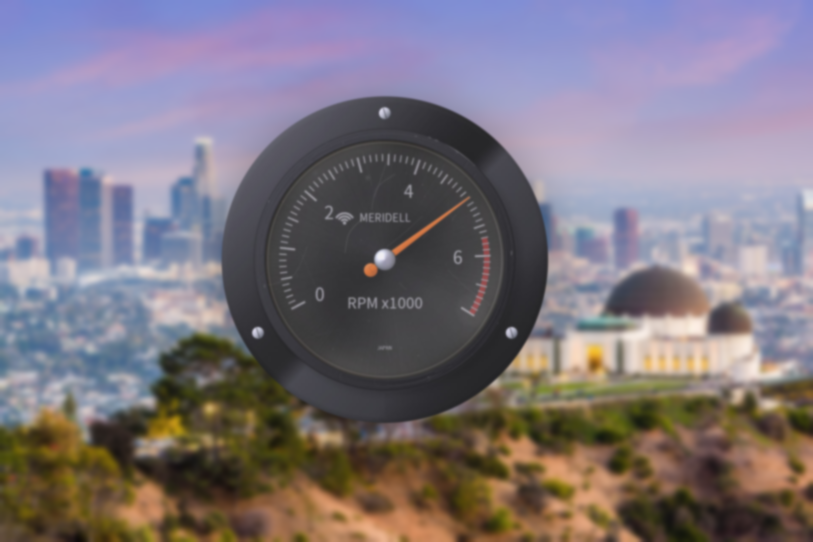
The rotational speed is value=5000 unit=rpm
